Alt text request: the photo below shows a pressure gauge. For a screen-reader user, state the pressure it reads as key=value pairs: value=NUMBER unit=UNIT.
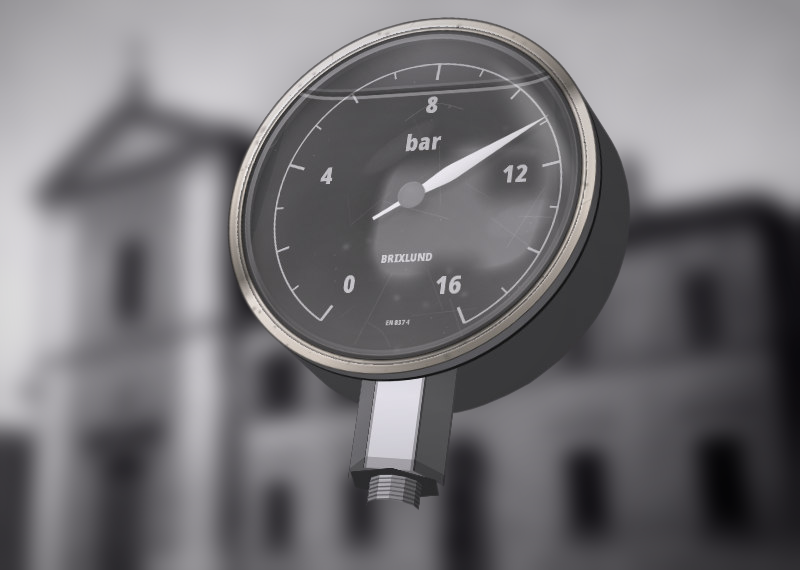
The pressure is value=11 unit=bar
